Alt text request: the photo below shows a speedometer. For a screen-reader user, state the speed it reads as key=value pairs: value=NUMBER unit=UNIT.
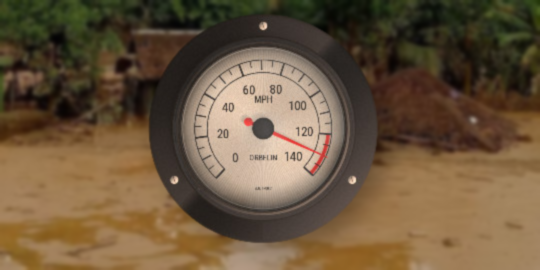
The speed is value=130 unit=mph
